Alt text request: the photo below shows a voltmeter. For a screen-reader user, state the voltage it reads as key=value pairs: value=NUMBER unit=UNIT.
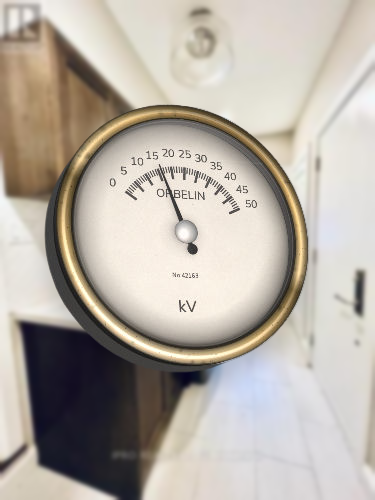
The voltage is value=15 unit=kV
